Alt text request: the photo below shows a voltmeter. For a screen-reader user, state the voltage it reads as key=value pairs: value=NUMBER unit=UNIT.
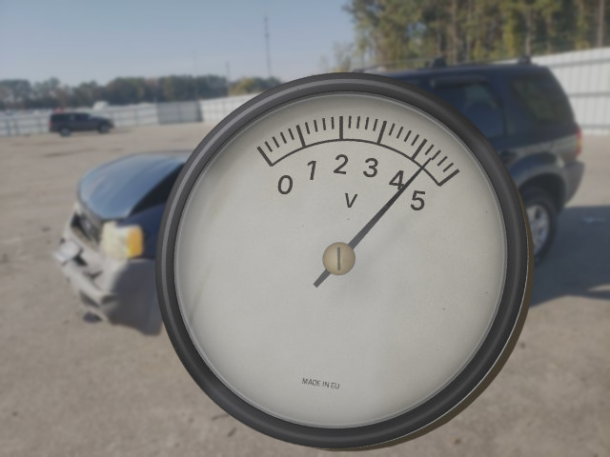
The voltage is value=4.4 unit=V
